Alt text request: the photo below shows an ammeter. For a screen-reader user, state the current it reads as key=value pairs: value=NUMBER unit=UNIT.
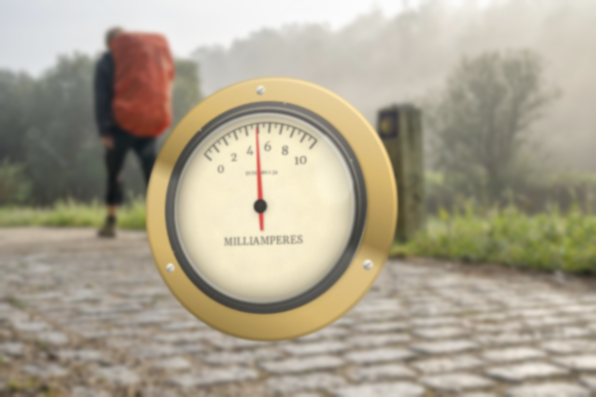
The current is value=5 unit=mA
